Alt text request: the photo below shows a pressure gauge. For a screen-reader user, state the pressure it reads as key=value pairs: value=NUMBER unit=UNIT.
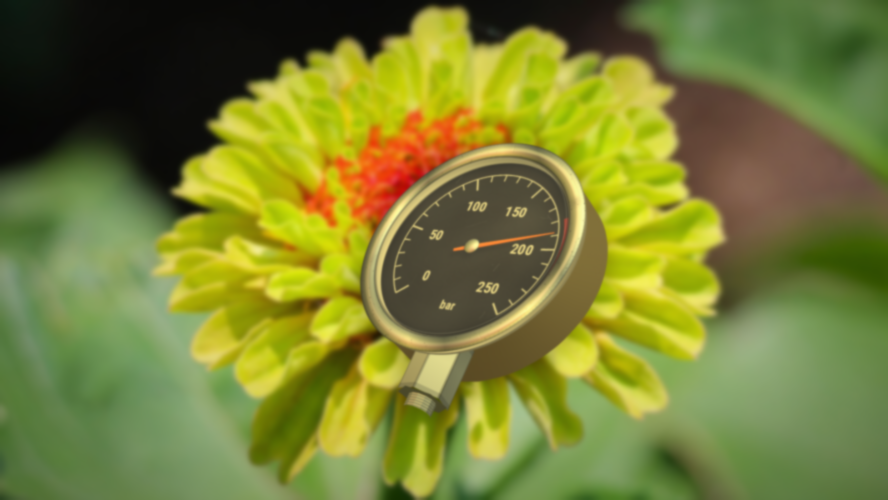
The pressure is value=190 unit=bar
